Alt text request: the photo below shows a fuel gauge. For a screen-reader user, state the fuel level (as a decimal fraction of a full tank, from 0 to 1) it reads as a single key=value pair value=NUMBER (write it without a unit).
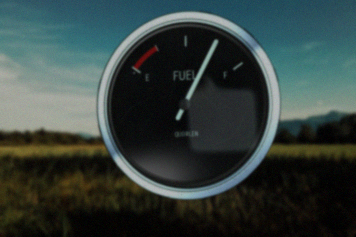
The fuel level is value=0.75
